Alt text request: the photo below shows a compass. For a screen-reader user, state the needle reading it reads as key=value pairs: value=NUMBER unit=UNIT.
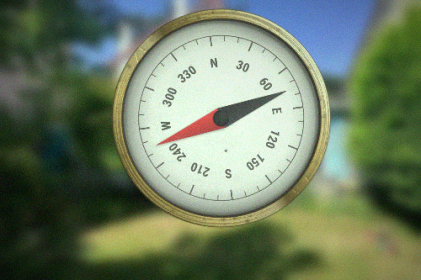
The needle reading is value=255 unit=°
